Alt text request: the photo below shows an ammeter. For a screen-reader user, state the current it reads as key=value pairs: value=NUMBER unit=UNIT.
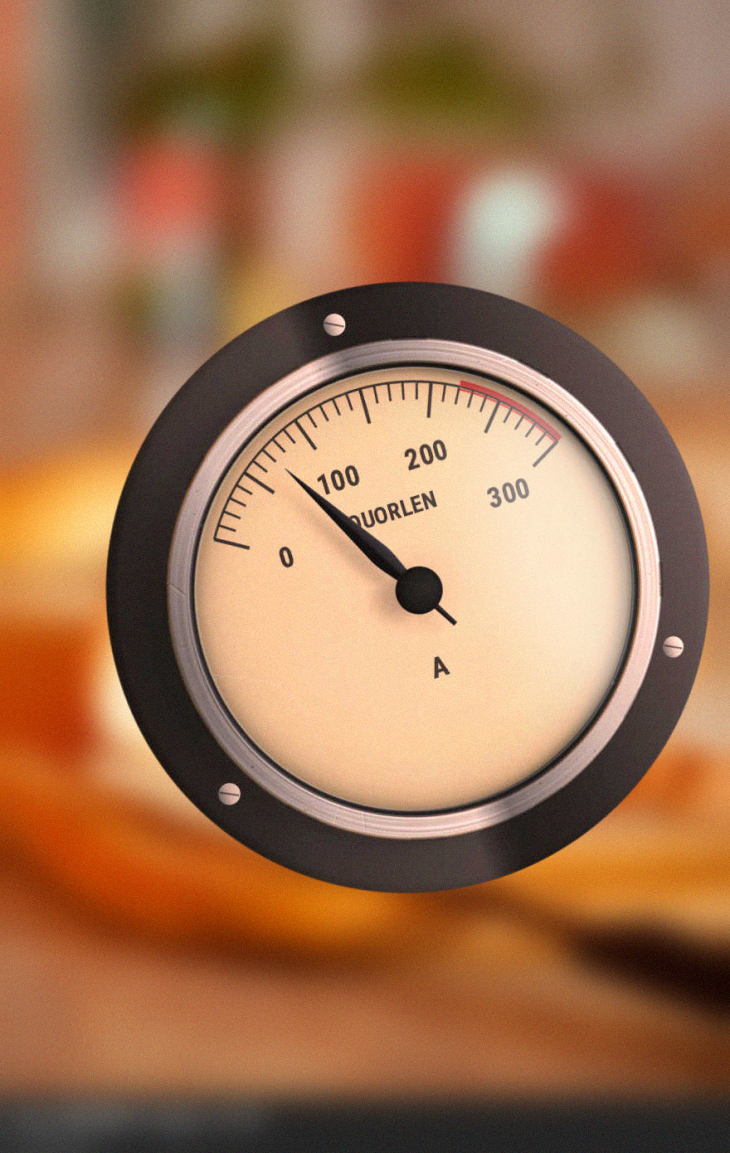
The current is value=70 unit=A
